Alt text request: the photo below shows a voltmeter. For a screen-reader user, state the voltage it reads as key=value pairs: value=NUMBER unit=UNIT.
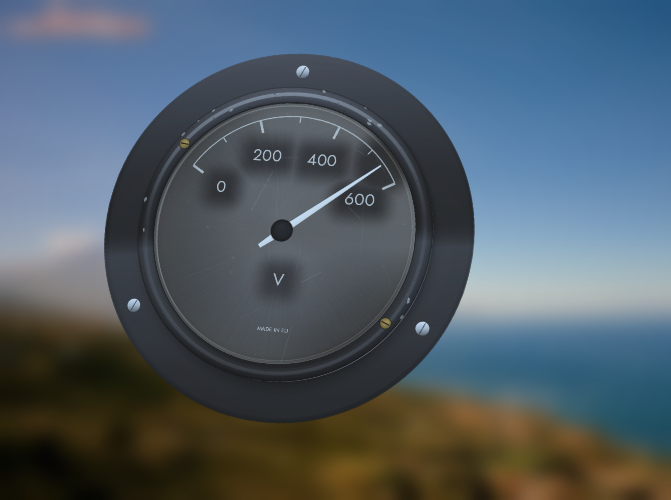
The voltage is value=550 unit=V
